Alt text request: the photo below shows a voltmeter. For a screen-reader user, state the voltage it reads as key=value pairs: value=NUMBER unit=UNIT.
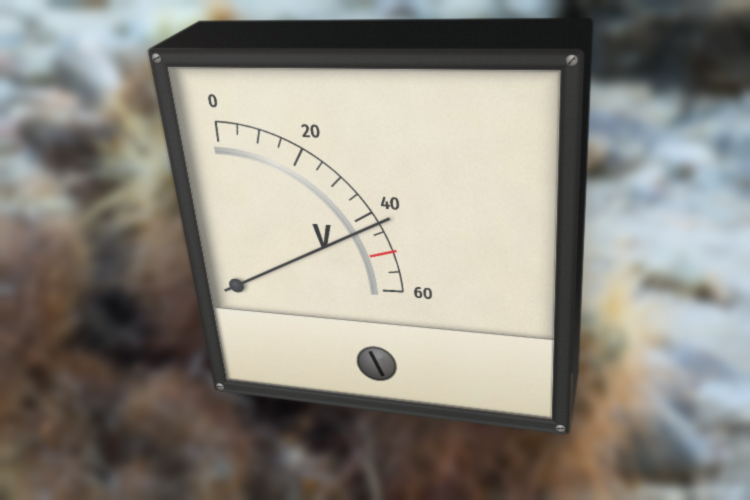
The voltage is value=42.5 unit=V
